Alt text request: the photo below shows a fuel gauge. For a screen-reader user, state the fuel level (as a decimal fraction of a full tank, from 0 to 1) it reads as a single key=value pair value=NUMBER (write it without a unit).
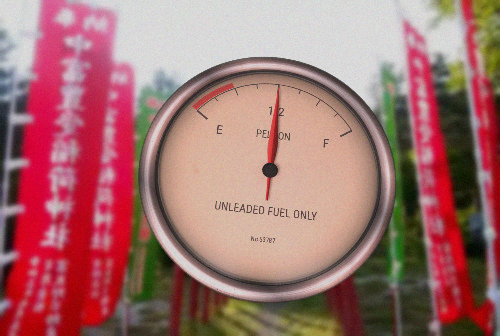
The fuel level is value=0.5
